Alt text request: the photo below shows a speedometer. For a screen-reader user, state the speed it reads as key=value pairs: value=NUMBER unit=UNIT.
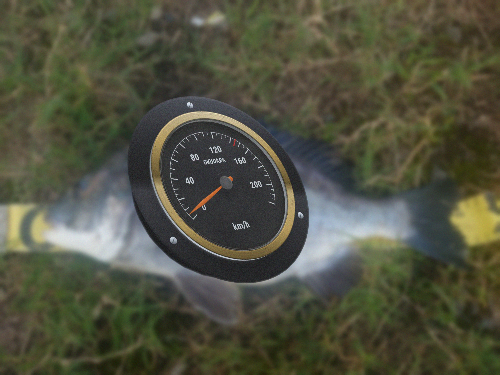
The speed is value=5 unit=km/h
